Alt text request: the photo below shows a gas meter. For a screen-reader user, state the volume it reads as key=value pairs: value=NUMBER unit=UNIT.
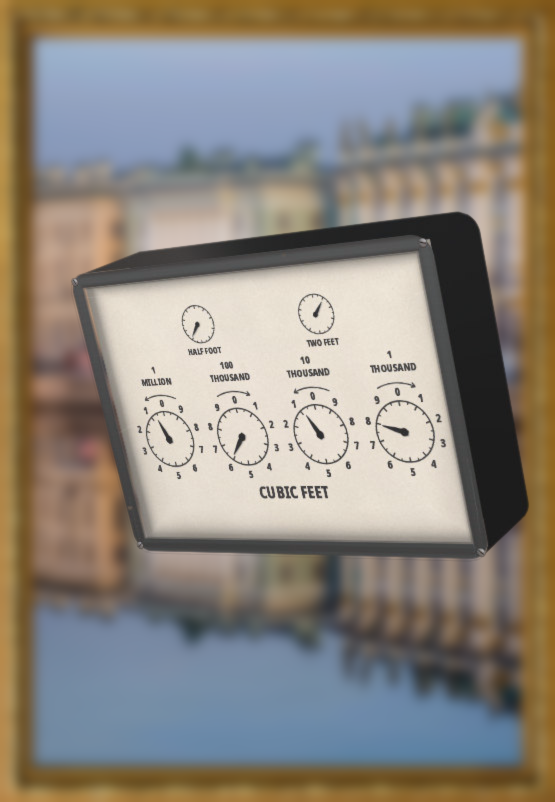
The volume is value=60800 unit=ft³
